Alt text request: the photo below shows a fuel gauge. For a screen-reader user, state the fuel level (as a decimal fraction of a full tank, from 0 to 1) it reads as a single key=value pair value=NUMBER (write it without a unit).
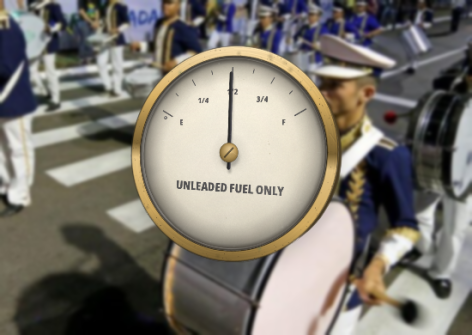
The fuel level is value=0.5
